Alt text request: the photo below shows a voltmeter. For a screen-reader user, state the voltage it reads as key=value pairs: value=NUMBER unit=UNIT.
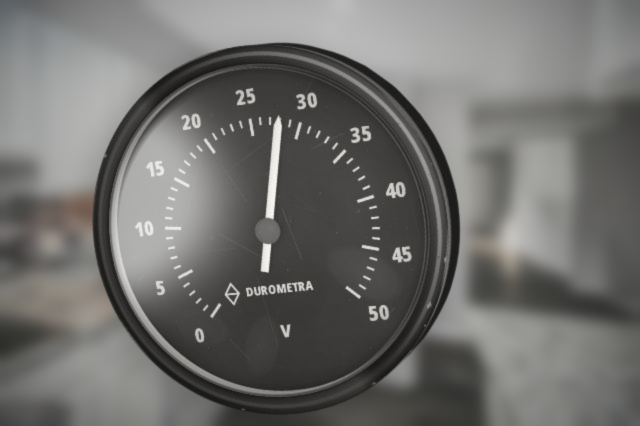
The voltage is value=28 unit=V
